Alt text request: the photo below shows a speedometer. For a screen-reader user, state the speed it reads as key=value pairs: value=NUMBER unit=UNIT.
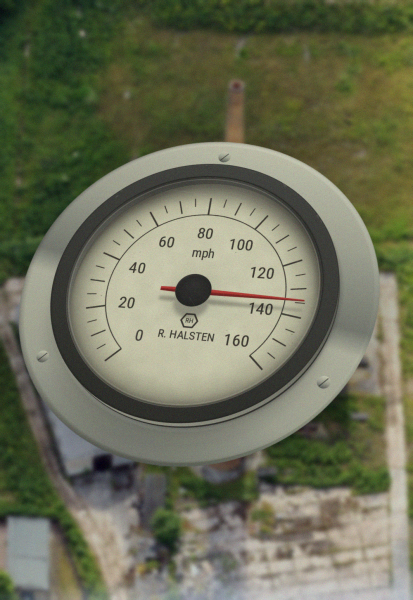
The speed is value=135 unit=mph
